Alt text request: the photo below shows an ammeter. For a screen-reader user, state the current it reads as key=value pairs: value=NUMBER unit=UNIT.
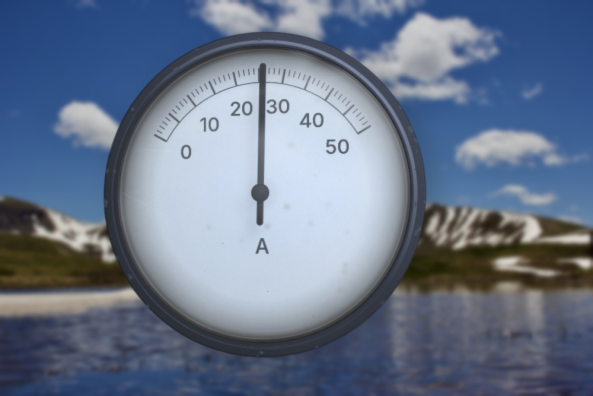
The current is value=26 unit=A
